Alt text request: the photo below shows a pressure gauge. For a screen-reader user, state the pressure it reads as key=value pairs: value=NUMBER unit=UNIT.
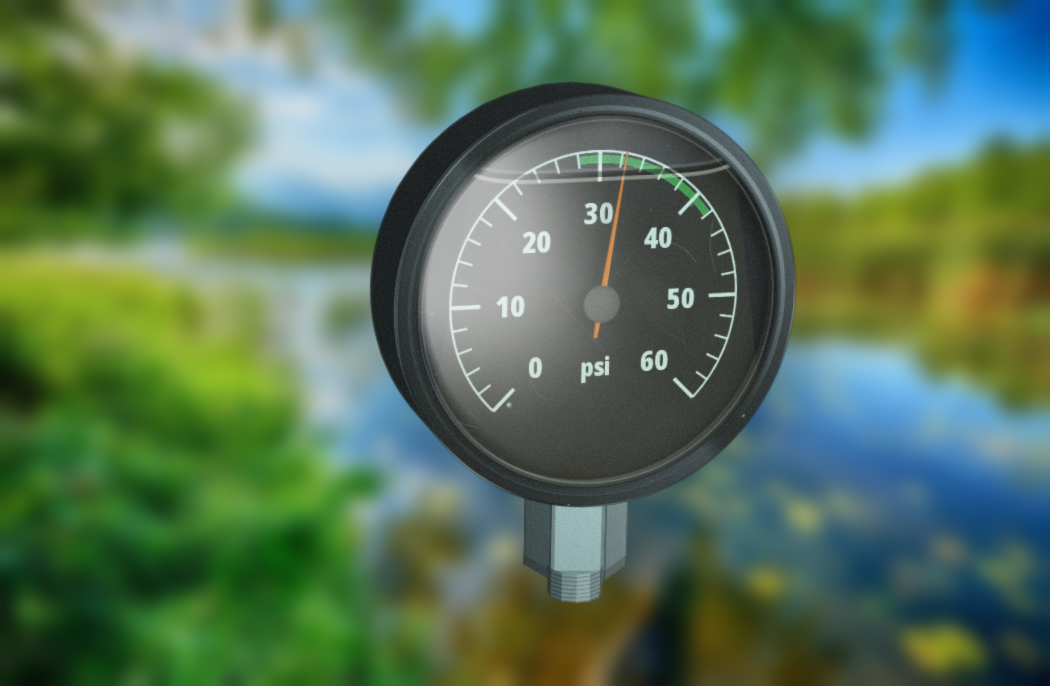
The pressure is value=32 unit=psi
